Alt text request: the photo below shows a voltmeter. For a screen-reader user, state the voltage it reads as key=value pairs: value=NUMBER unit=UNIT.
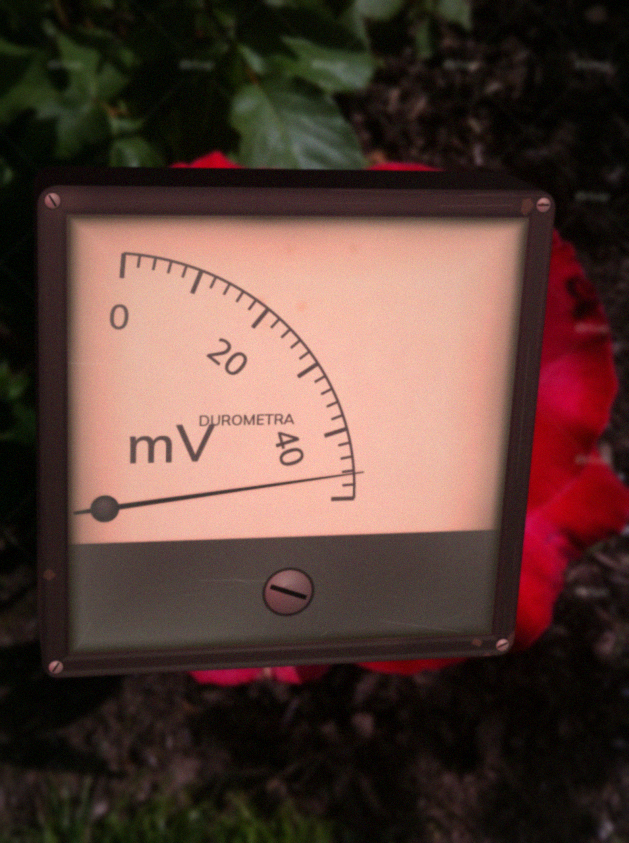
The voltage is value=46 unit=mV
